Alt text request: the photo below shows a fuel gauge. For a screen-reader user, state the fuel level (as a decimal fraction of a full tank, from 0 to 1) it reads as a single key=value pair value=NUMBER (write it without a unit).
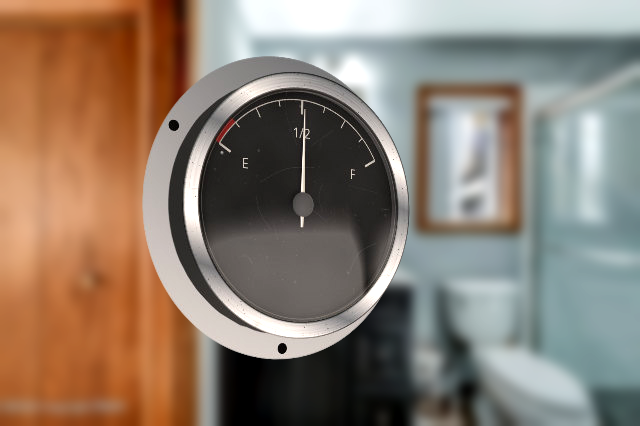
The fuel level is value=0.5
